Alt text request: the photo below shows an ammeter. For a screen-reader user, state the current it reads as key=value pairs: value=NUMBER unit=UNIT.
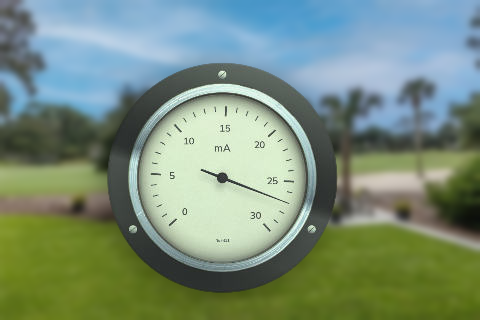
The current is value=27 unit=mA
